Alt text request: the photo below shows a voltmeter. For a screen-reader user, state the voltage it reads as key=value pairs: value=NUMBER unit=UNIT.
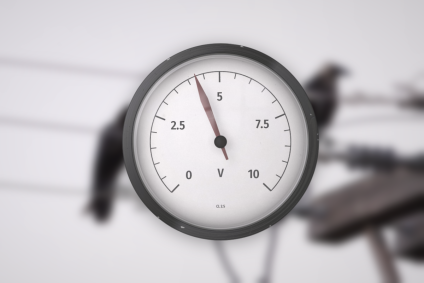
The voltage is value=4.25 unit=V
